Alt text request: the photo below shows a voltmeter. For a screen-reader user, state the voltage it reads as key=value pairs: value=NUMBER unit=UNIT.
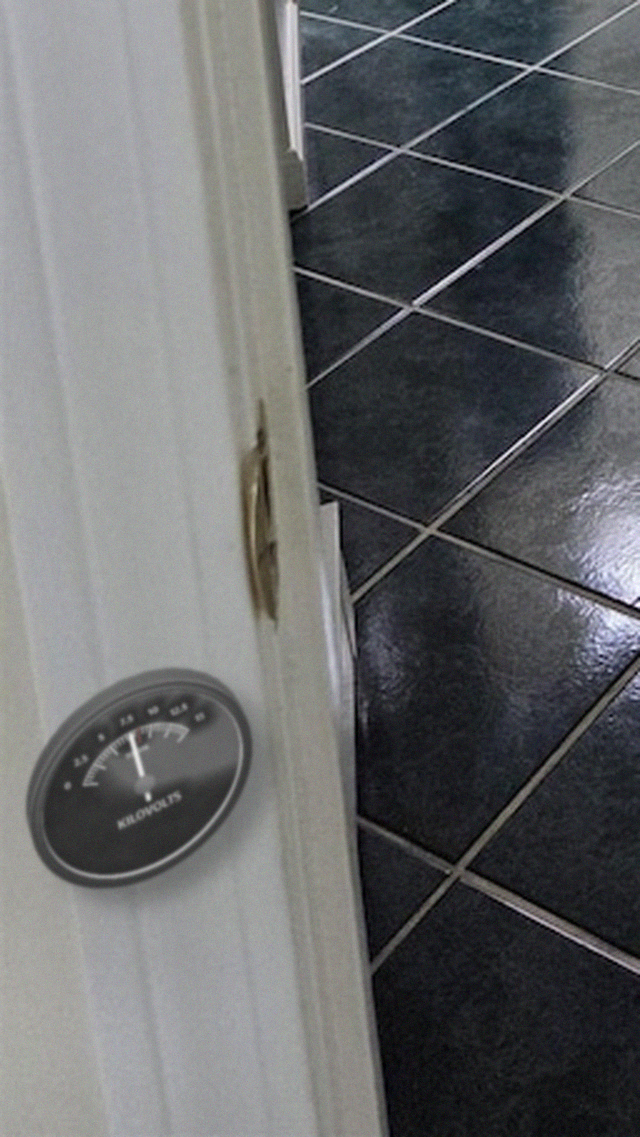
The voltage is value=7.5 unit=kV
